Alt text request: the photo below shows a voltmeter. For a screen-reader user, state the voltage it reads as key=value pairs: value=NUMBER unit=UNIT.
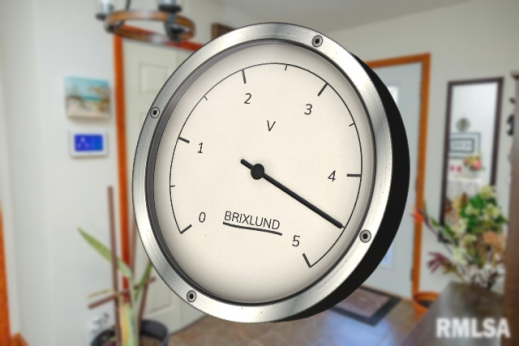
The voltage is value=4.5 unit=V
